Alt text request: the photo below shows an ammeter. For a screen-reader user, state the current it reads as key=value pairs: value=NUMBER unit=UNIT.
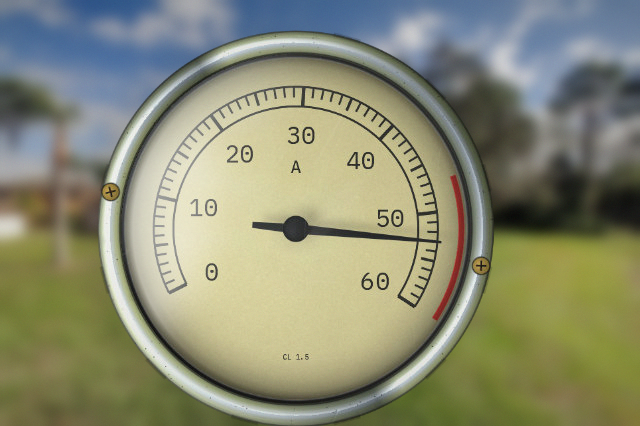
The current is value=53 unit=A
